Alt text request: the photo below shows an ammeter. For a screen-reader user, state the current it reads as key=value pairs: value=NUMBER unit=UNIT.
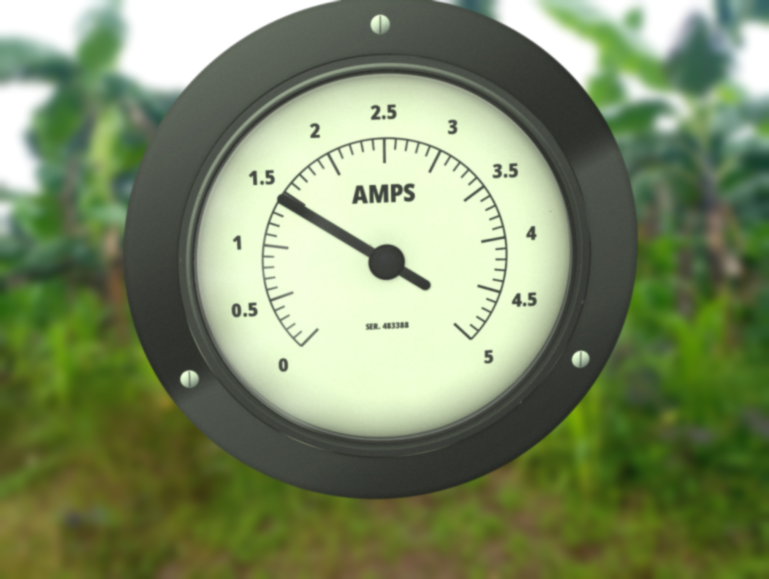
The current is value=1.45 unit=A
